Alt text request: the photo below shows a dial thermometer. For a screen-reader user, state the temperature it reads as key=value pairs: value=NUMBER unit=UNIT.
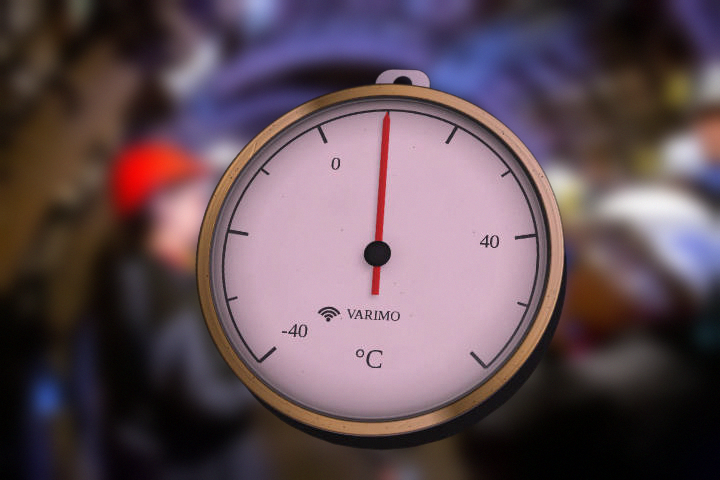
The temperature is value=10 unit=°C
